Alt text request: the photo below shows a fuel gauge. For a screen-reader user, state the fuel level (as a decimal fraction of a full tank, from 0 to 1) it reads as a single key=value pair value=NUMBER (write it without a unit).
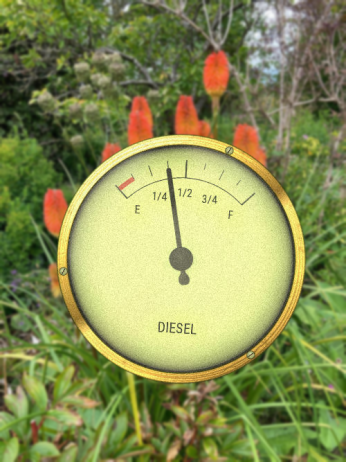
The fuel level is value=0.375
